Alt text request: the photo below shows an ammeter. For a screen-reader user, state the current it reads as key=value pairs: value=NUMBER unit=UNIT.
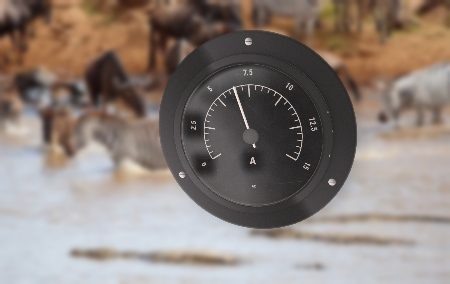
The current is value=6.5 unit=A
